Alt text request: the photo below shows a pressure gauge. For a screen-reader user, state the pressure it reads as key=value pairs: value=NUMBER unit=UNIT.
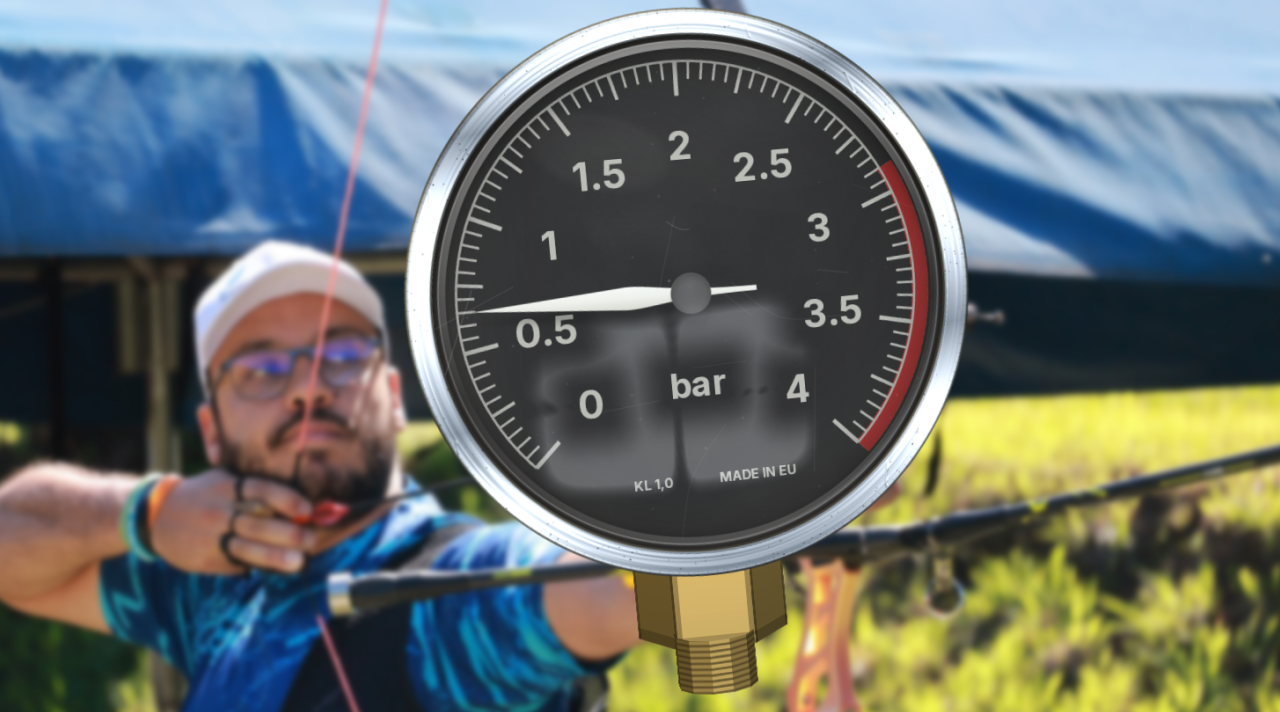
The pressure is value=0.65 unit=bar
